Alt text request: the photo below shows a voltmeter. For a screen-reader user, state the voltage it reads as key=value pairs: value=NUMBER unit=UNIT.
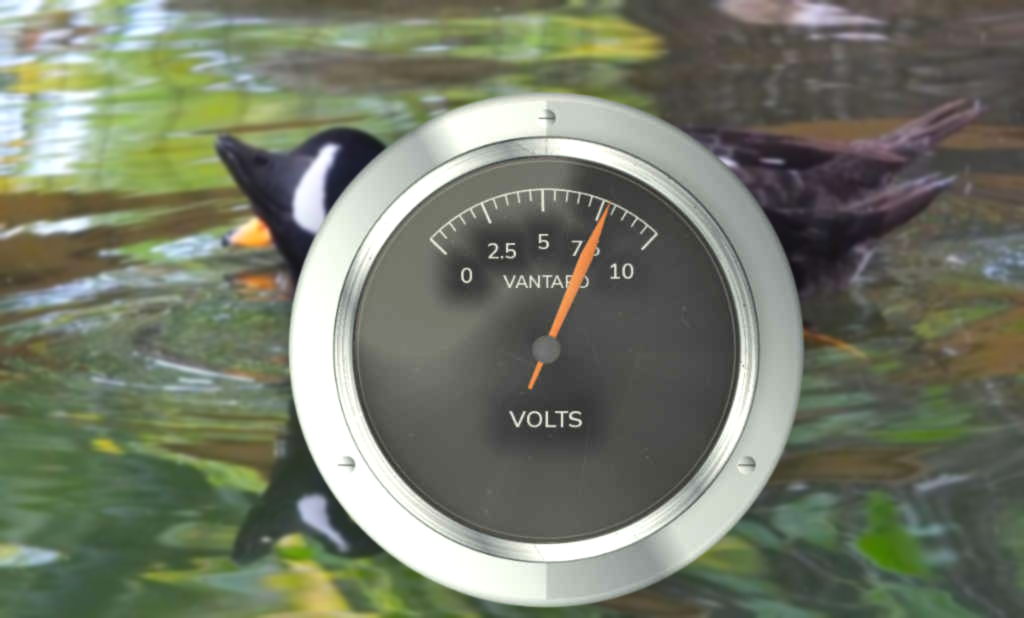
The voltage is value=7.75 unit=V
